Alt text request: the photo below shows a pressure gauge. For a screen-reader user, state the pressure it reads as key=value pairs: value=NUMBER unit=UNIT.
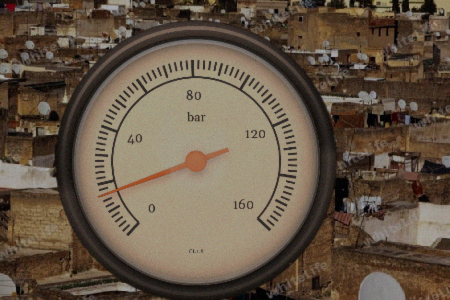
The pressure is value=16 unit=bar
